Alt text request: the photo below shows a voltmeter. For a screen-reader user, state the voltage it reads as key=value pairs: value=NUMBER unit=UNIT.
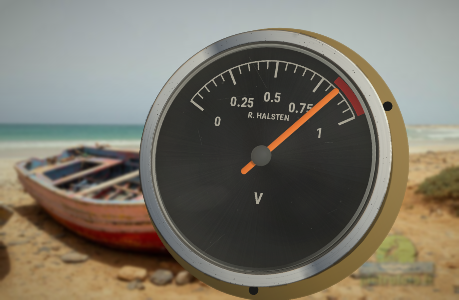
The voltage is value=0.85 unit=V
